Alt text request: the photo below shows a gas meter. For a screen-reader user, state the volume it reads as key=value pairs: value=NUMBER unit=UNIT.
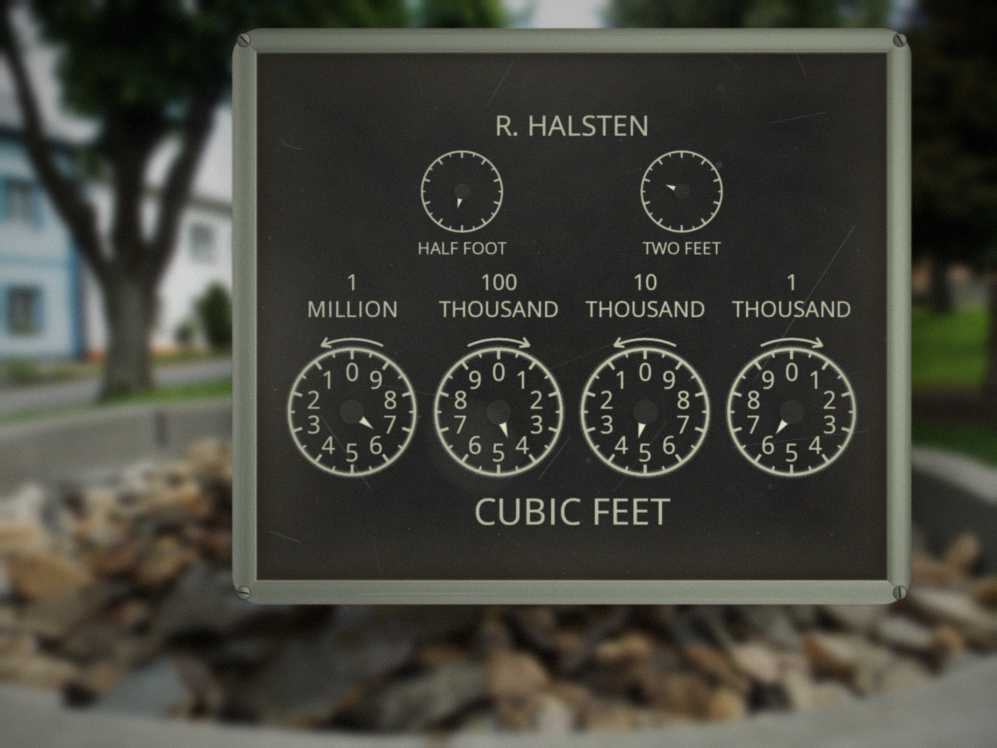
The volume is value=644600 unit=ft³
